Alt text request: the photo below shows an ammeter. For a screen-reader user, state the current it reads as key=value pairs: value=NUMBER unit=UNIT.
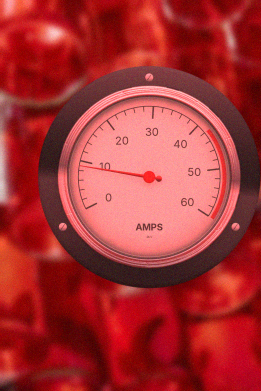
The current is value=9 unit=A
